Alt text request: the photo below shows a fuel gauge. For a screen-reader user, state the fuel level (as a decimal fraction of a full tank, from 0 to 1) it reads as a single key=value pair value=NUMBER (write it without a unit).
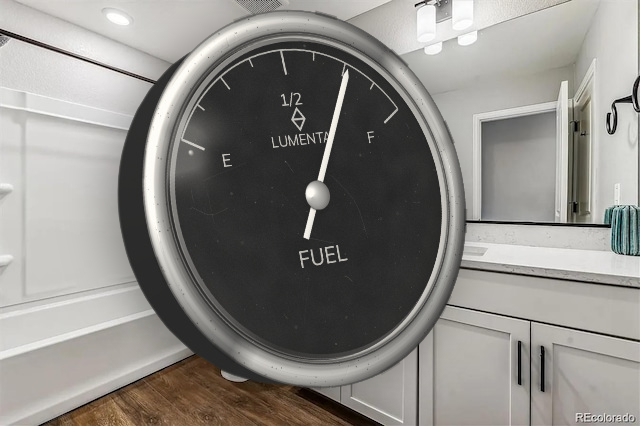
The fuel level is value=0.75
